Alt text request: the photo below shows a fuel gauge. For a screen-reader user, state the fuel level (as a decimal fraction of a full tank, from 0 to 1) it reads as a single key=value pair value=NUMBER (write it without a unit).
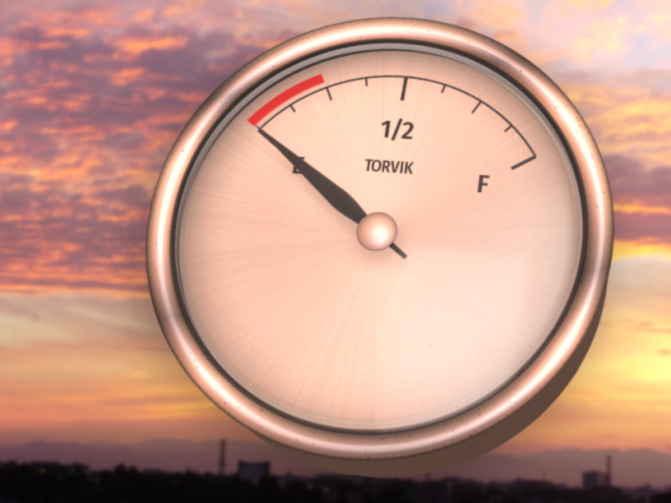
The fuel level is value=0
